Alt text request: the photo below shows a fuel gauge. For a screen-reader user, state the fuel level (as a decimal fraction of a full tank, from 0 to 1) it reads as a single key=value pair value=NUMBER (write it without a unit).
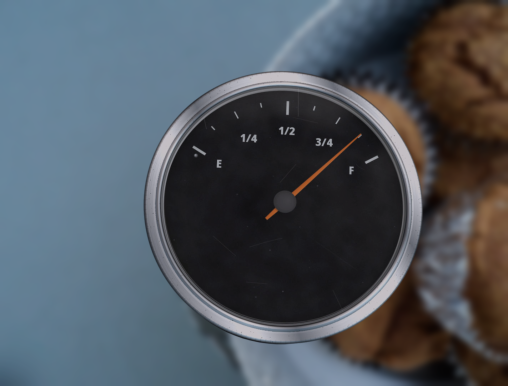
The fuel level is value=0.875
